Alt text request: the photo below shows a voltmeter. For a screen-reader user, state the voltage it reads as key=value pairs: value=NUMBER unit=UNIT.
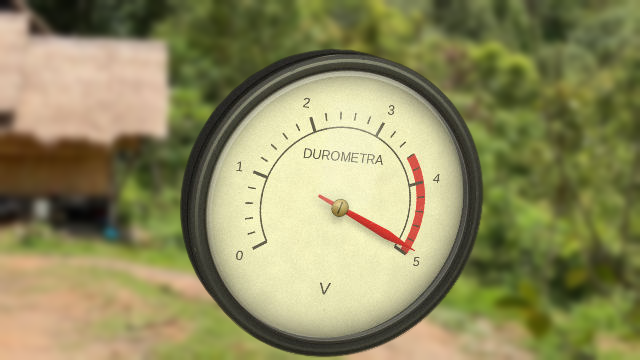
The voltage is value=4.9 unit=V
